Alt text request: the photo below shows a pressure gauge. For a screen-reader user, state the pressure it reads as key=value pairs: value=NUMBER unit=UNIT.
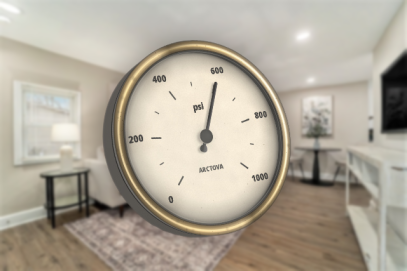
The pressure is value=600 unit=psi
